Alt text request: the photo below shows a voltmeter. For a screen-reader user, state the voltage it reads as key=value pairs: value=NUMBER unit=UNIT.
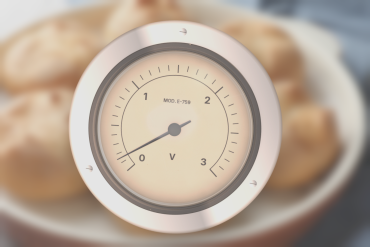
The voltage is value=0.15 unit=V
